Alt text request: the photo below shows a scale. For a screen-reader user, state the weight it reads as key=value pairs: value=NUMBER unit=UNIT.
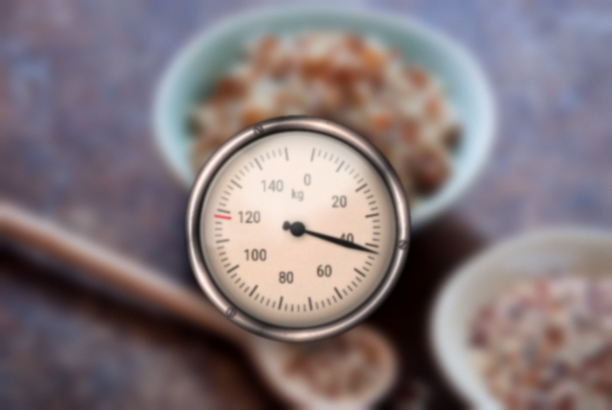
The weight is value=42 unit=kg
